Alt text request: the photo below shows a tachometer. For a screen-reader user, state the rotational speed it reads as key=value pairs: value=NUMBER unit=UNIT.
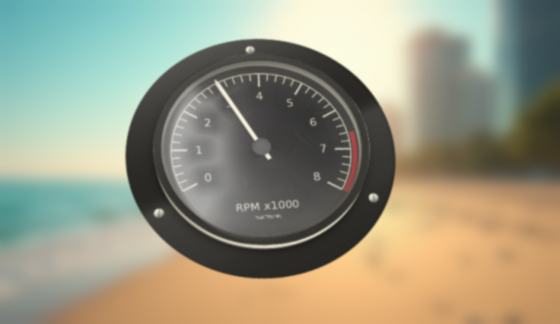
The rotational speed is value=3000 unit=rpm
